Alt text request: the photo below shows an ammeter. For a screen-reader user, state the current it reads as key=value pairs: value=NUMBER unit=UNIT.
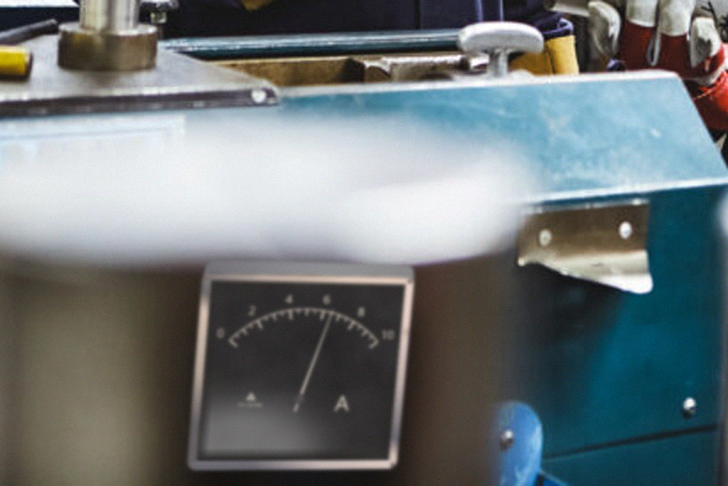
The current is value=6.5 unit=A
